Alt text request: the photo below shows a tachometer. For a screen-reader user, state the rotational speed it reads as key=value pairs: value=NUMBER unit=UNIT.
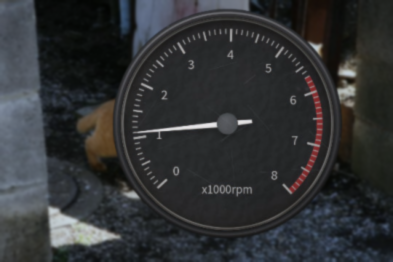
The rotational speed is value=1100 unit=rpm
